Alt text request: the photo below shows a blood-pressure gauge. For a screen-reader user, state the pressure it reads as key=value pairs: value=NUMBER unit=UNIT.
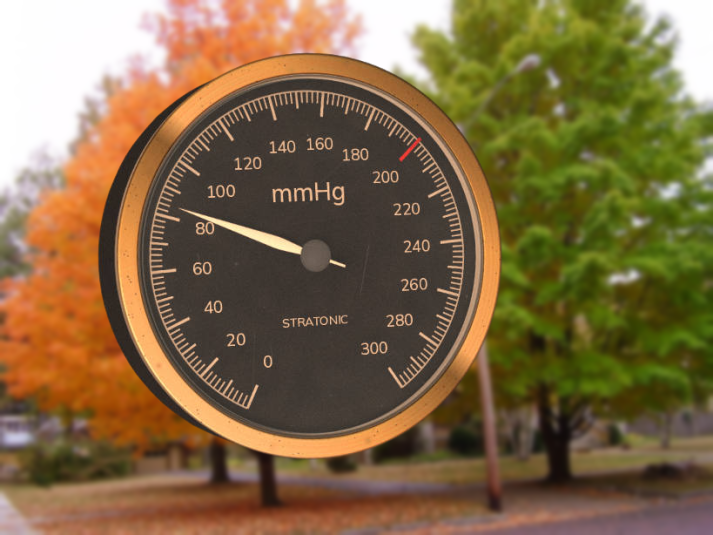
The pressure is value=84 unit=mmHg
